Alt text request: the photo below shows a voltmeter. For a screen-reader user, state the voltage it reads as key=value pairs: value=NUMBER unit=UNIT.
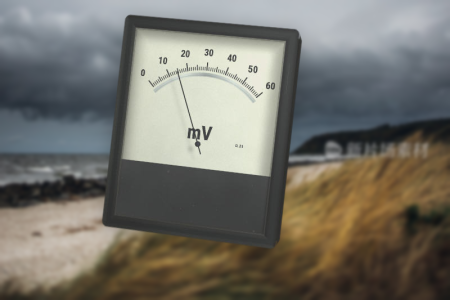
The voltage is value=15 unit=mV
